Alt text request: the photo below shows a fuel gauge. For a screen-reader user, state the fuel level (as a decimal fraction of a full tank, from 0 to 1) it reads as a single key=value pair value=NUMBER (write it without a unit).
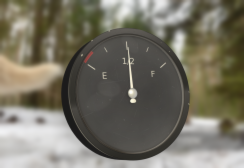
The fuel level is value=0.5
